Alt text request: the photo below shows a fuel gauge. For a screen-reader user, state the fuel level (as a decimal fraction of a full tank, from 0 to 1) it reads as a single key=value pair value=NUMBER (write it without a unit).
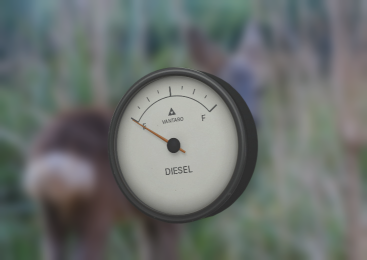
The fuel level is value=0
